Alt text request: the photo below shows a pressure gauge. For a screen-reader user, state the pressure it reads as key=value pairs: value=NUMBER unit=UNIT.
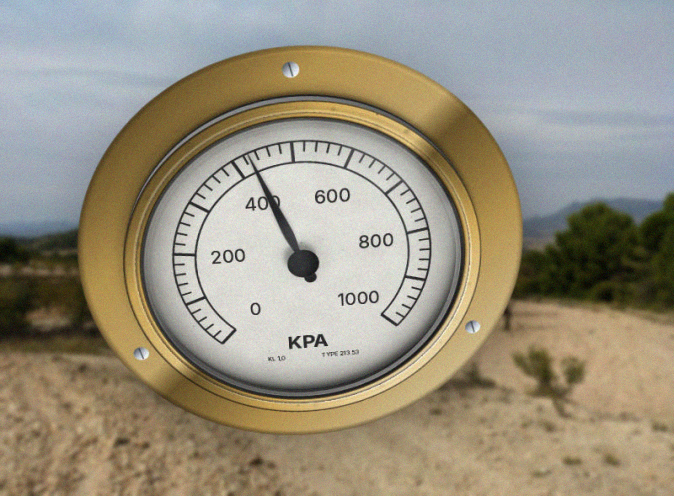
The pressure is value=430 unit=kPa
